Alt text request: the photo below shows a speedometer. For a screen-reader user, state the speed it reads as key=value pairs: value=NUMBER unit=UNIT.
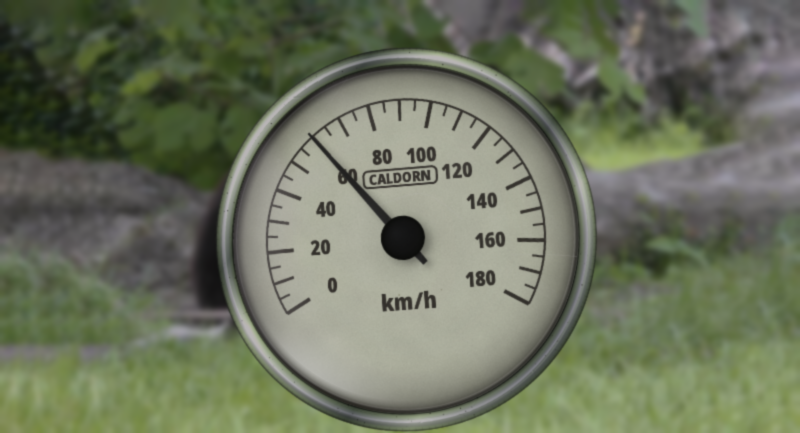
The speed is value=60 unit=km/h
